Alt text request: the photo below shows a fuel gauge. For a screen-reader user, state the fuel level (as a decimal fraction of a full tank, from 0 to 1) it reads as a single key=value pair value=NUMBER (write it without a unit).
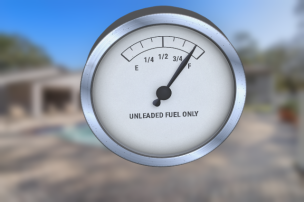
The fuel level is value=0.875
